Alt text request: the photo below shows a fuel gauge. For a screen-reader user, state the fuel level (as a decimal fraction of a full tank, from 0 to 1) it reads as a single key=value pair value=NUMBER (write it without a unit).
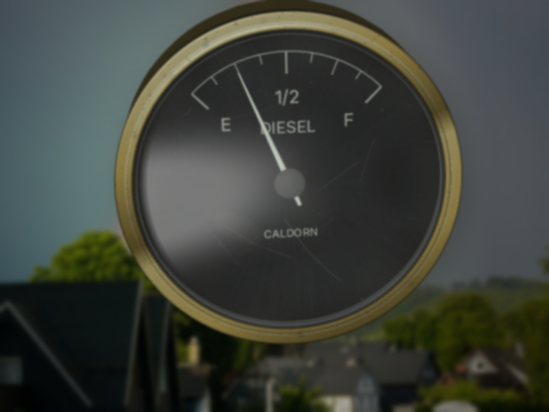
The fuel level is value=0.25
